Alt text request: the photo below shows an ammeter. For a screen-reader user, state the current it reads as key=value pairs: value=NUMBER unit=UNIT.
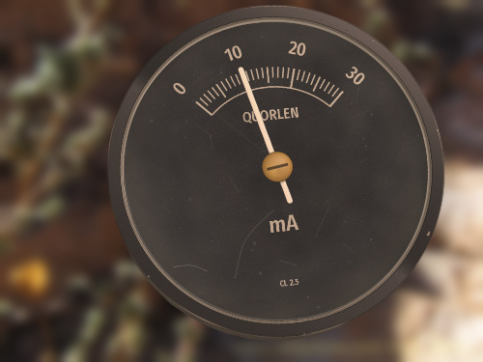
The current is value=10 unit=mA
